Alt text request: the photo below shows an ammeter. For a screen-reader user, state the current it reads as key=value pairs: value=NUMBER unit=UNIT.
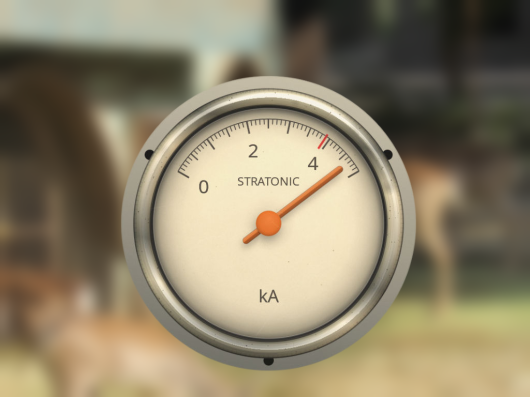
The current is value=4.7 unit=kA
